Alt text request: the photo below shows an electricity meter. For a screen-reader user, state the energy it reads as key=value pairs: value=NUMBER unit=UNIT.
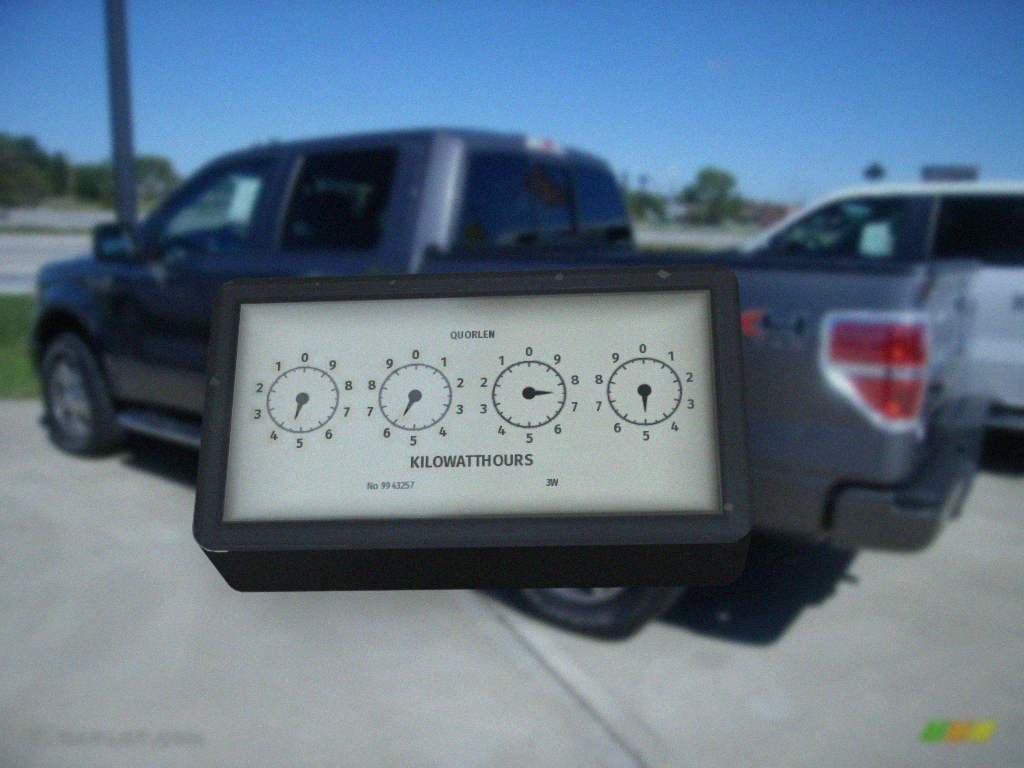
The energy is value=4575 unit=kWh
